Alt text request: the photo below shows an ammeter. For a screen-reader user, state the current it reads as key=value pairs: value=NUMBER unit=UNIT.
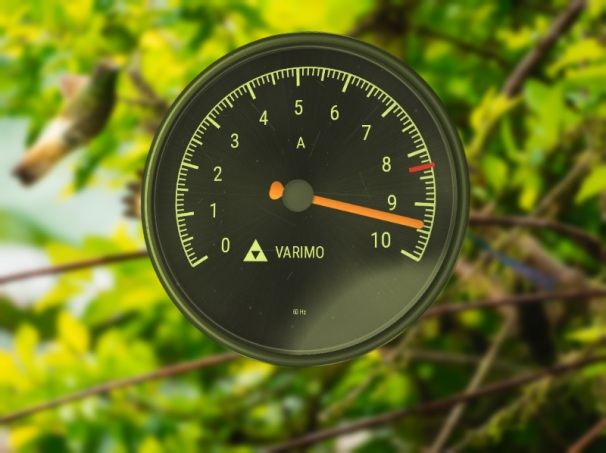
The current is value=9.4 unit=A
